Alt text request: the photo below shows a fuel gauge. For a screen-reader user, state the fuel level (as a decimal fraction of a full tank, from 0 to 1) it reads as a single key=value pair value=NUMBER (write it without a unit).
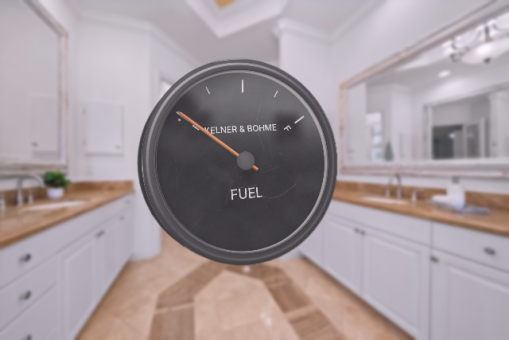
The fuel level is value=0
